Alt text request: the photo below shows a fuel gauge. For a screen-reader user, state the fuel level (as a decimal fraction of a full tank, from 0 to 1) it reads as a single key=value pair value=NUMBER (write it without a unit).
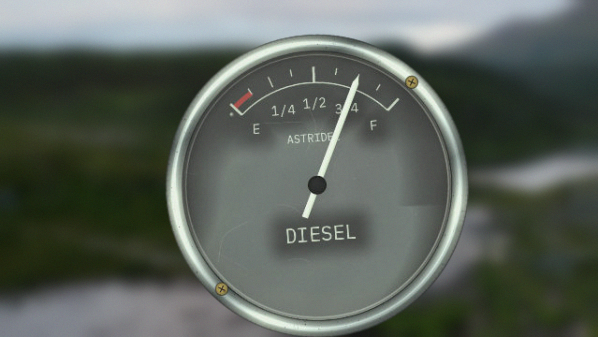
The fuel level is value=0.75
